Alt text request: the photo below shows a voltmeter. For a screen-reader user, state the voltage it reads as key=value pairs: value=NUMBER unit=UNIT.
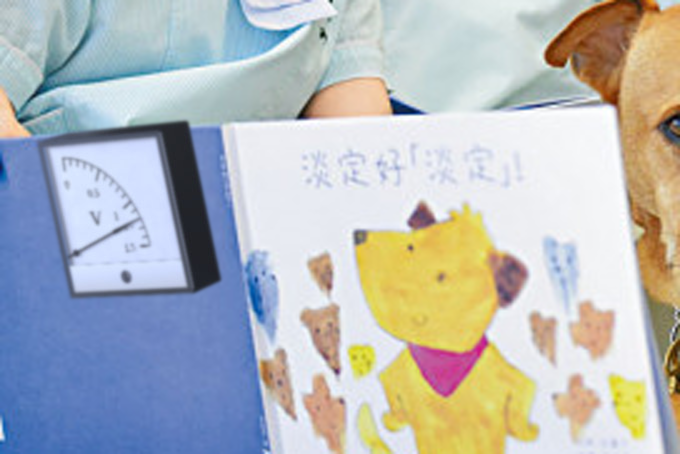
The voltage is value=1.2 unit=V
